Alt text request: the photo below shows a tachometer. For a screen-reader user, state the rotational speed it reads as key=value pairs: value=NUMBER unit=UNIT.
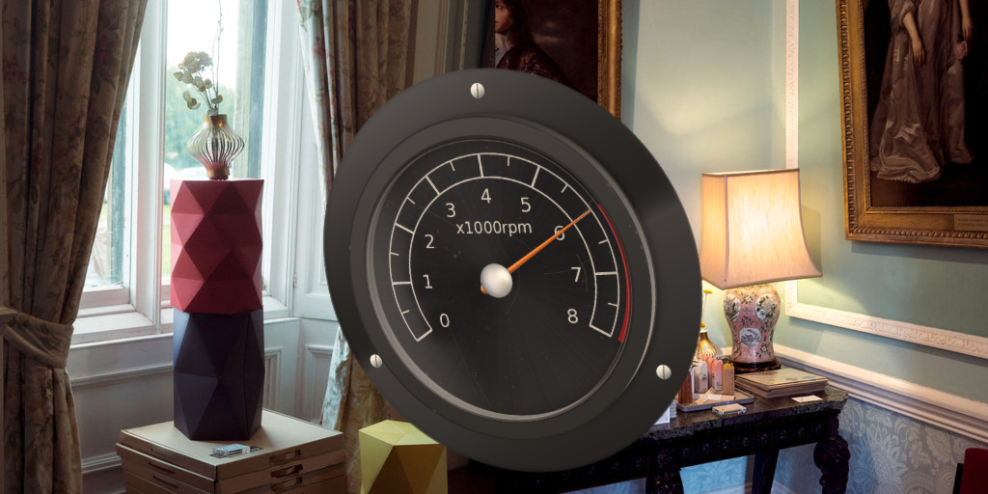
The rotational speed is value=6000 unit=rpm
